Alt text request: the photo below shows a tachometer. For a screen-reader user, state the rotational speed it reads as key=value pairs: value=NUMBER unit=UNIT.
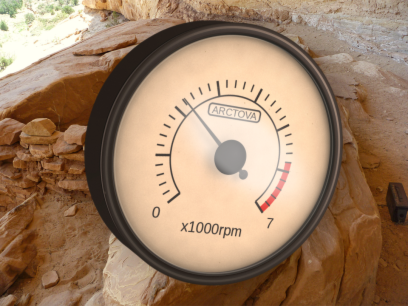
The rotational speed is value=2200 unit=rpm
